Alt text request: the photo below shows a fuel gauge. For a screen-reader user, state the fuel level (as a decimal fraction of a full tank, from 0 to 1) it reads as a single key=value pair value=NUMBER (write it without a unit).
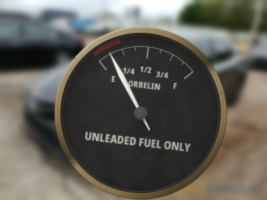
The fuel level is value=0.125
